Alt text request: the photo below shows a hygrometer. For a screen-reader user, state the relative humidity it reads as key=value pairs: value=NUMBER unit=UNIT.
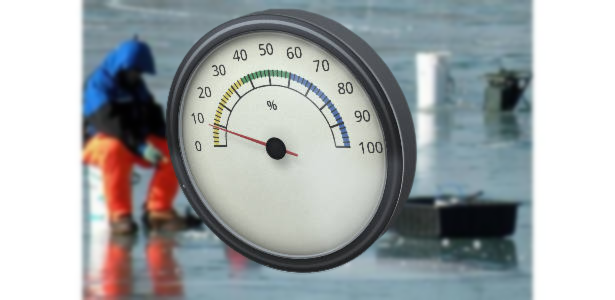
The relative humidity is value=10 unit=%
